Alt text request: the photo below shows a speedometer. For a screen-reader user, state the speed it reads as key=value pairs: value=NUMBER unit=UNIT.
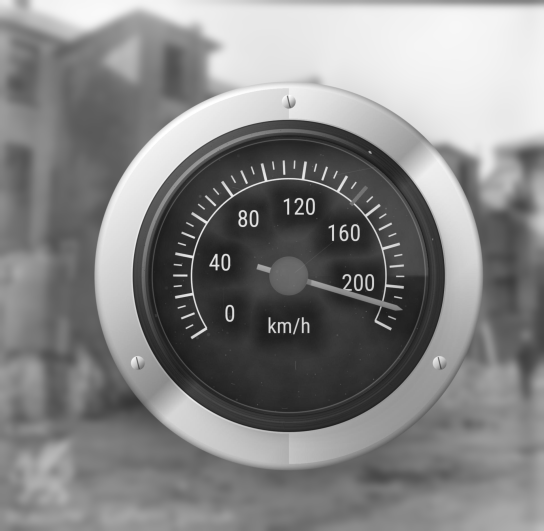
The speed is value=210 unit=km/h
